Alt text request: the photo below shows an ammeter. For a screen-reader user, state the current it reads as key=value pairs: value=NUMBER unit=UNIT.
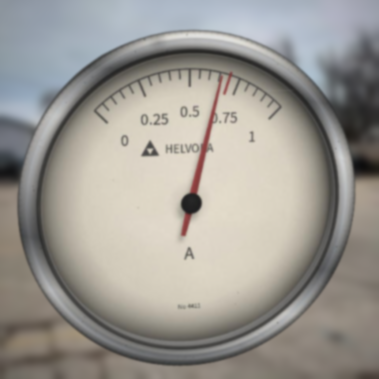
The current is value=0.65 unit=A
